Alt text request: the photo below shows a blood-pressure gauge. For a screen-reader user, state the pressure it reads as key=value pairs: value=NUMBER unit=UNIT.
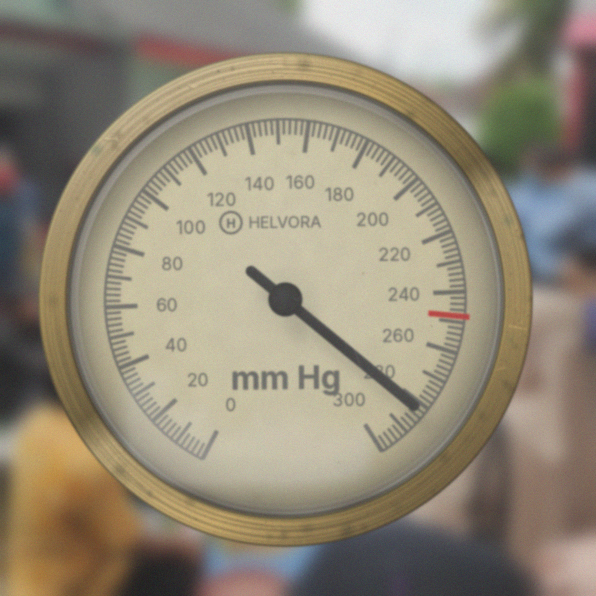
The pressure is value=282 unit=mmHg
